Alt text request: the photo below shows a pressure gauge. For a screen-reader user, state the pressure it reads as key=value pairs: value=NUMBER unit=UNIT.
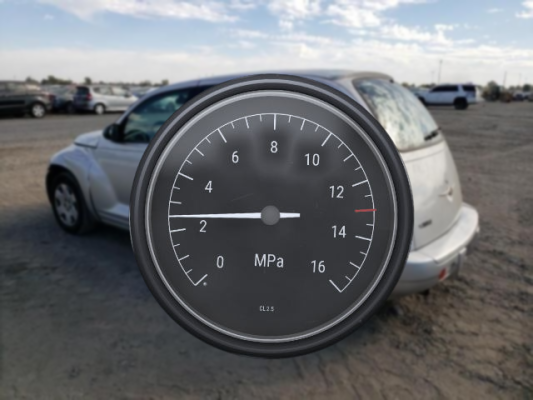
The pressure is value=2.5 unit=MPa
